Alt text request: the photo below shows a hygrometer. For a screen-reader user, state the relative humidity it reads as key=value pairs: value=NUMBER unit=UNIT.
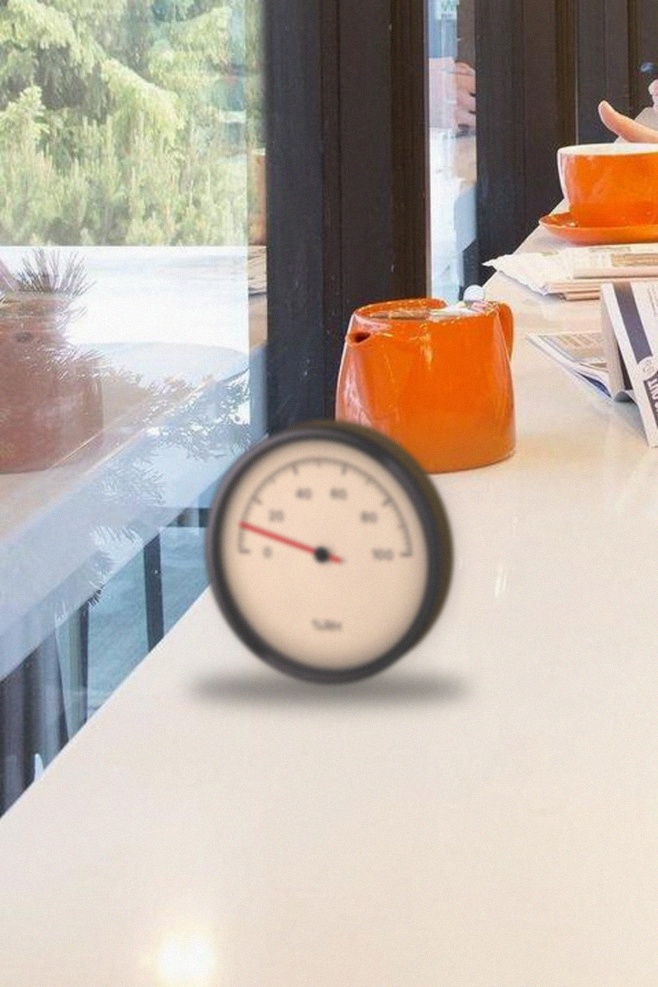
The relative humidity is value=10 unit=%
